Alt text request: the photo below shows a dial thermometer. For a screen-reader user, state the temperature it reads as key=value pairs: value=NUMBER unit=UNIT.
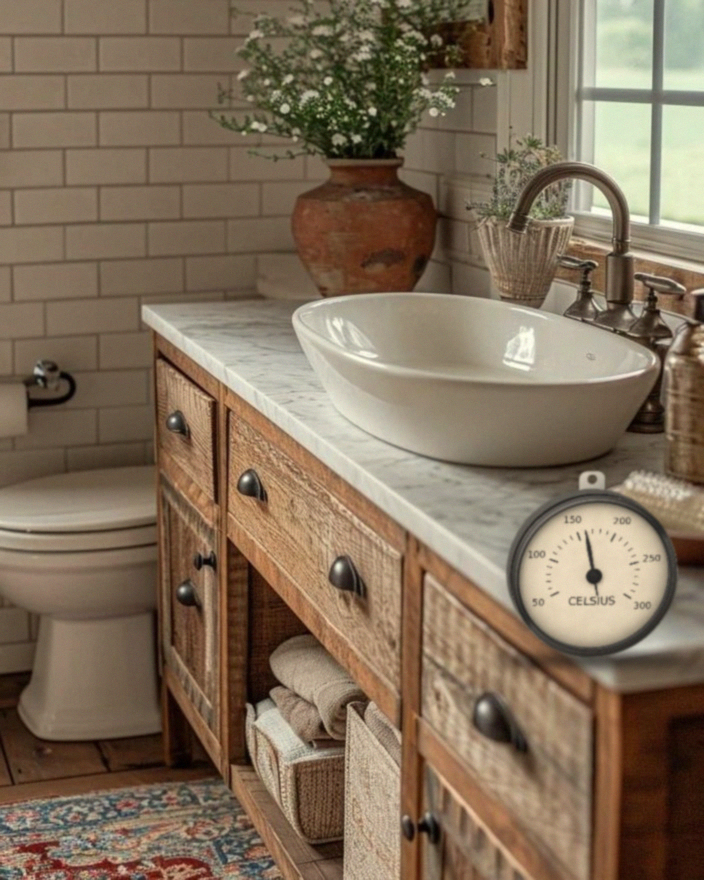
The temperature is value=160 unit=°C
